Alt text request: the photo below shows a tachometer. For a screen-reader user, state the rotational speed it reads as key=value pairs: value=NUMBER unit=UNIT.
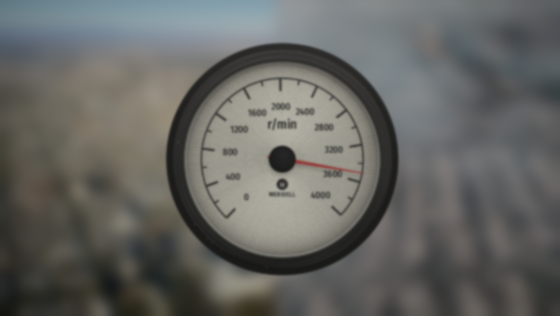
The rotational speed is value=3500 unit=rpm
